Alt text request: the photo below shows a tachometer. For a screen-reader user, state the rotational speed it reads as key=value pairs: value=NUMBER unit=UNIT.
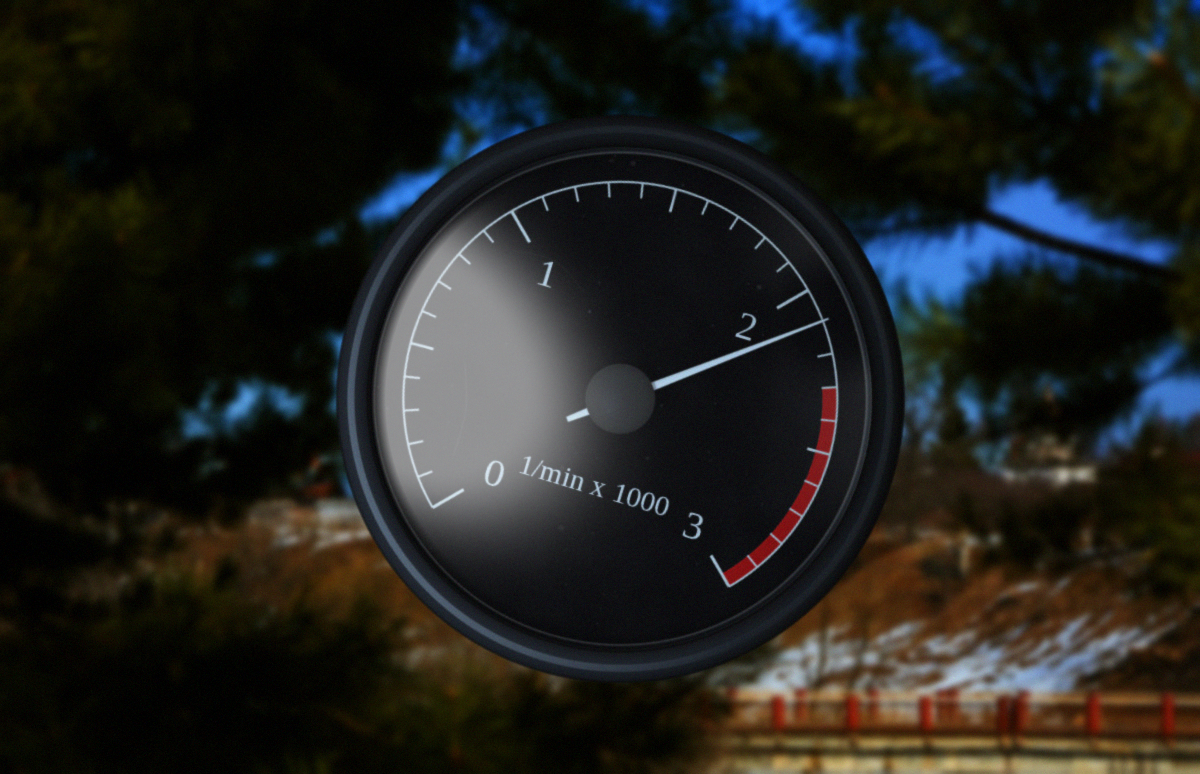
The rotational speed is value=2100 unit=rpm
